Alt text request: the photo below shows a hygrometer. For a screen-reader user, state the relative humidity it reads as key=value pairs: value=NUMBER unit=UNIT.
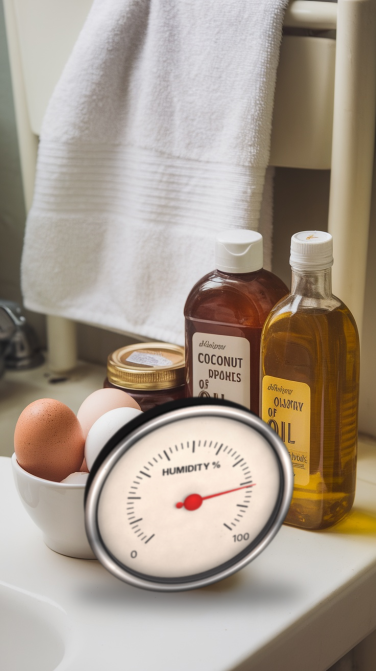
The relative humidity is value=80 unit=%
